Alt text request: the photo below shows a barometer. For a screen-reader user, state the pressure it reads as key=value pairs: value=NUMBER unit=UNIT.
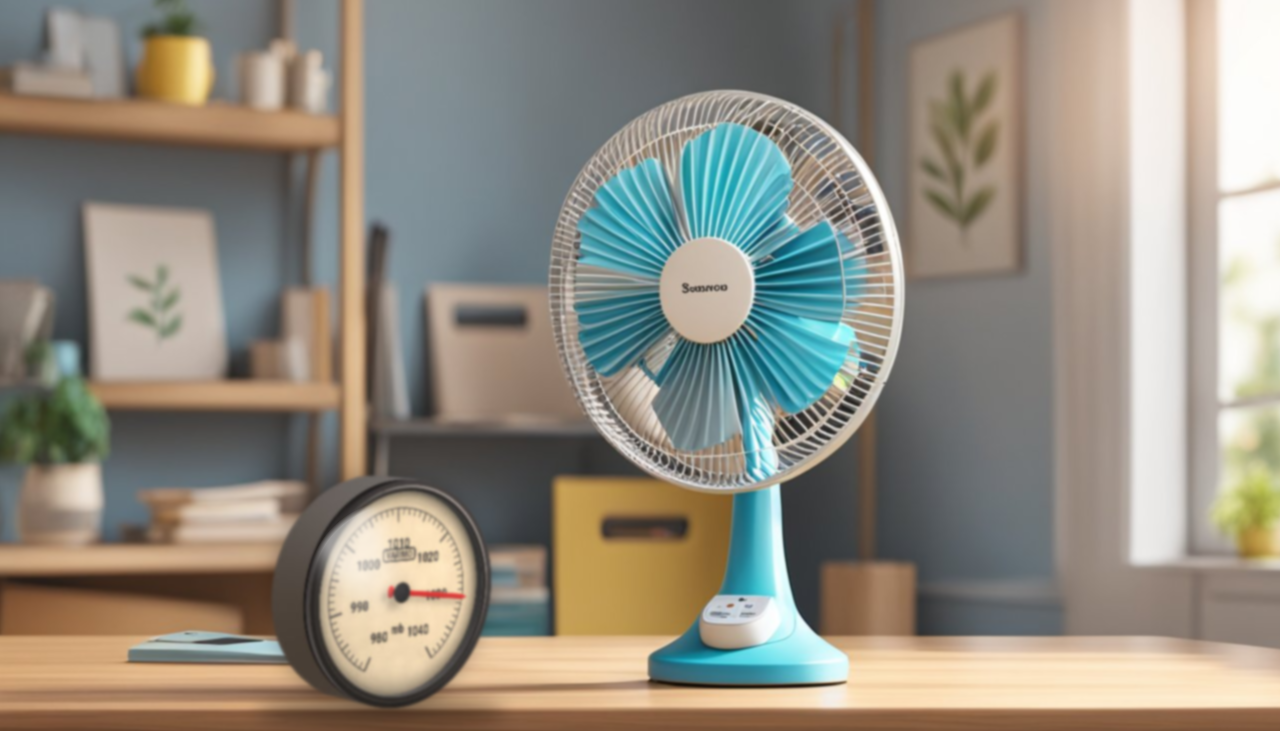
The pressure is value=1030 unit=mbar
